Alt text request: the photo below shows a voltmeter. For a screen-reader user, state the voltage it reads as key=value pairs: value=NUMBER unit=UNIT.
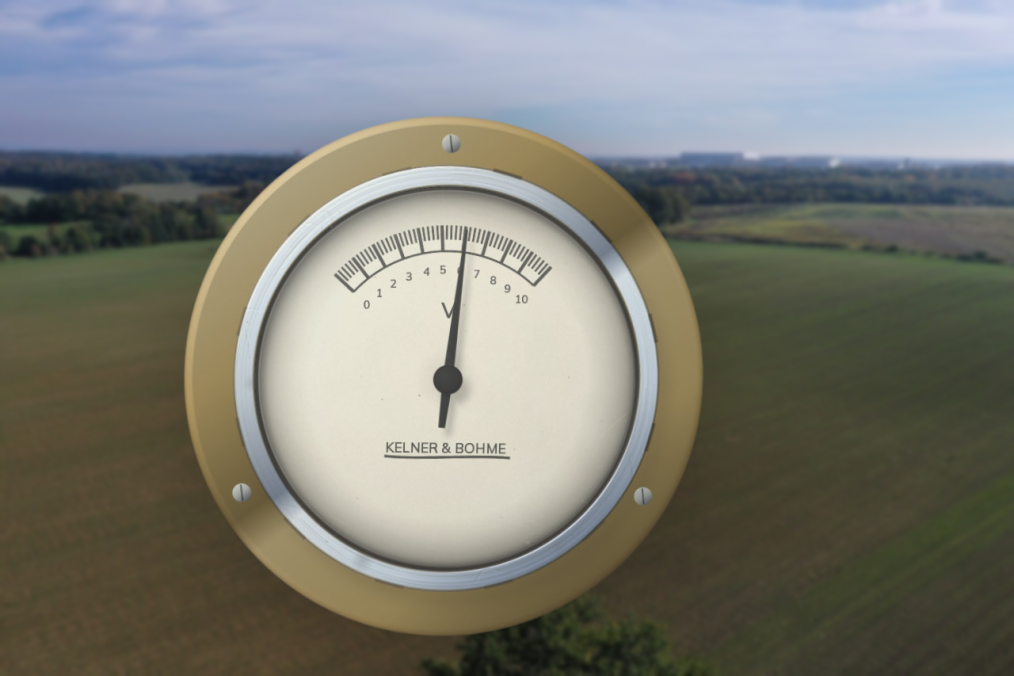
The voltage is value=6 unit=V
